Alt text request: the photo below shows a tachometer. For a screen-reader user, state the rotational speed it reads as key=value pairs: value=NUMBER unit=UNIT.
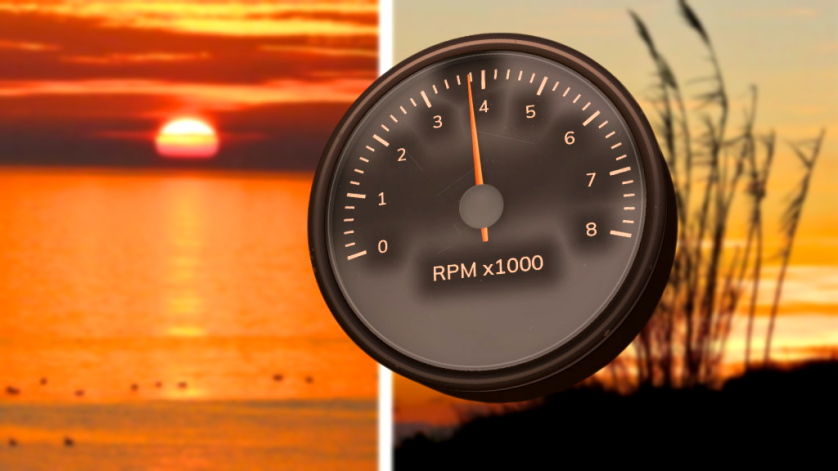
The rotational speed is value=3800 unit=rpm
